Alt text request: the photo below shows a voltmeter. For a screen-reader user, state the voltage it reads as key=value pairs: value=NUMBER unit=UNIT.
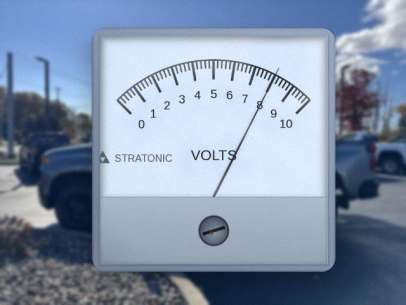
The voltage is value=8 unit=V
